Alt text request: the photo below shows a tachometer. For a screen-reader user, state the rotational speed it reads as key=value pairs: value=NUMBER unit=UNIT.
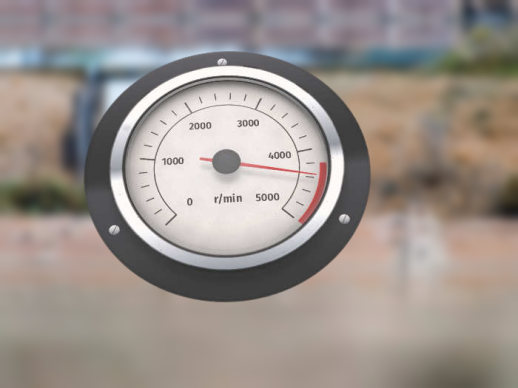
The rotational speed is value=4400 unit=rpm
